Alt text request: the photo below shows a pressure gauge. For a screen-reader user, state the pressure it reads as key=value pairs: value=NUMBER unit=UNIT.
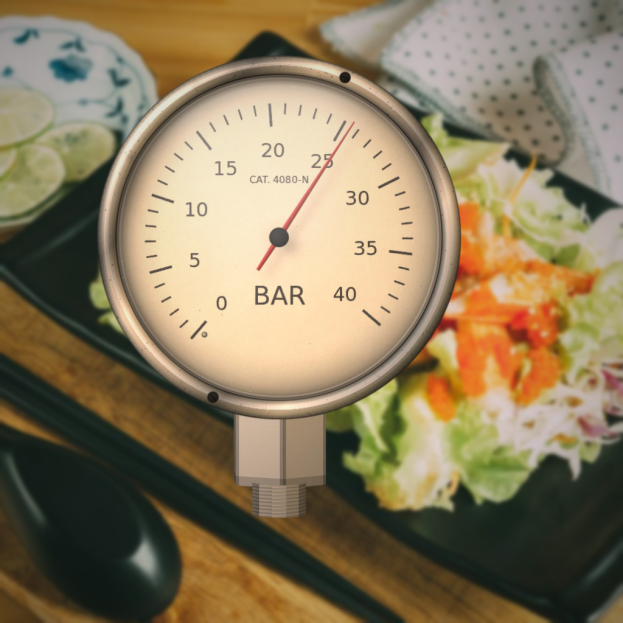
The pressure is value=25.5 unit=bar
